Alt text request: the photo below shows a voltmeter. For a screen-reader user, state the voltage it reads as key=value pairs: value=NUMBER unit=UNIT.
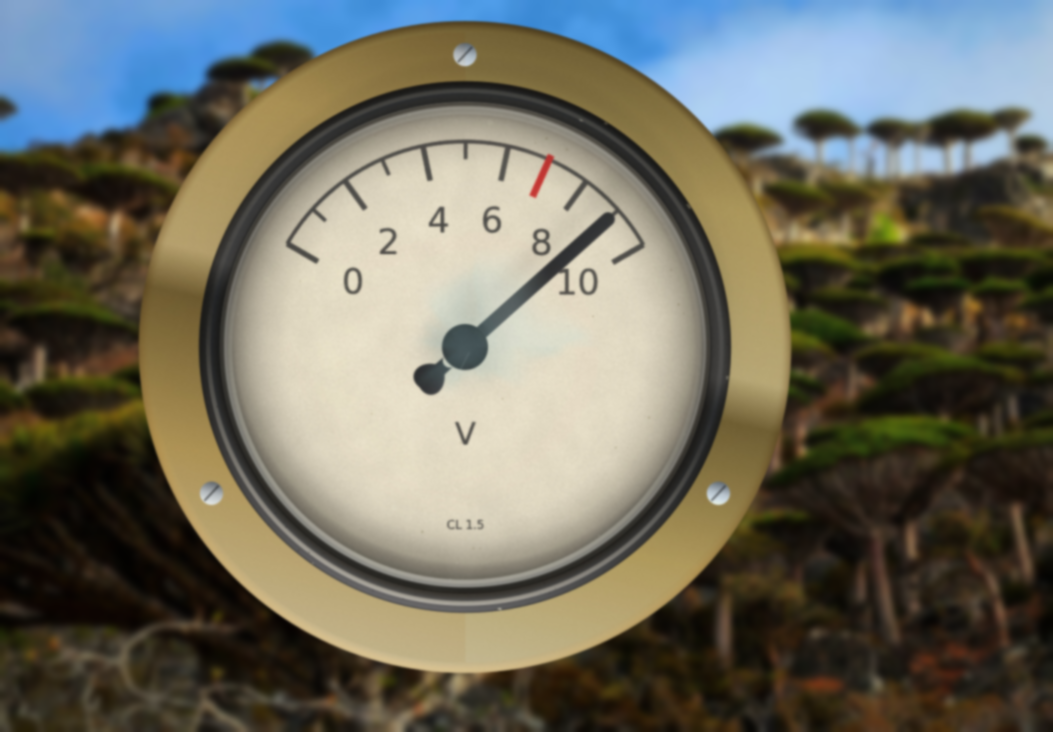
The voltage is value=9 unit=V
